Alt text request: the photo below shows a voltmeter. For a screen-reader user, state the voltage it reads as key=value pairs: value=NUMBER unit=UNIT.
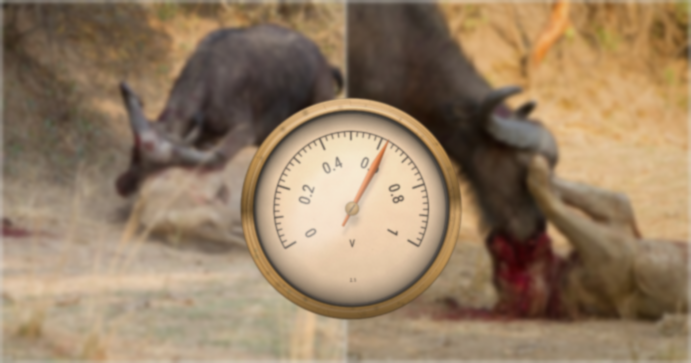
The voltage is value=0.62 unit=V
